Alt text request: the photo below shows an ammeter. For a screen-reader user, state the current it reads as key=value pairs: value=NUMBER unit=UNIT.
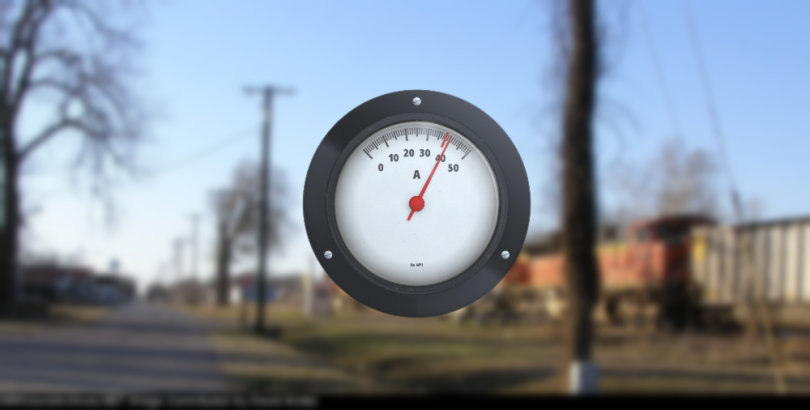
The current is value=40 unit=A
